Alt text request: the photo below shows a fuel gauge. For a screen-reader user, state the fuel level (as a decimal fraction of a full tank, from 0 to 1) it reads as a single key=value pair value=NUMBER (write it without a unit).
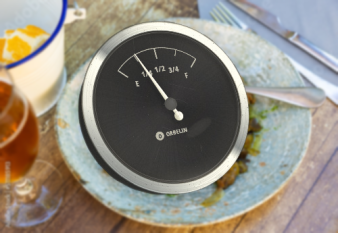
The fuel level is value=0.25
